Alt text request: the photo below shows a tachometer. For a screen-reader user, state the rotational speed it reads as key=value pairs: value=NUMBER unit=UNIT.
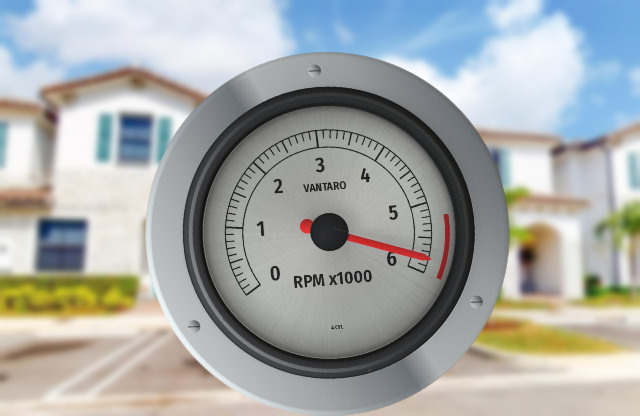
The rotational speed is value=5800 unit=rpm
